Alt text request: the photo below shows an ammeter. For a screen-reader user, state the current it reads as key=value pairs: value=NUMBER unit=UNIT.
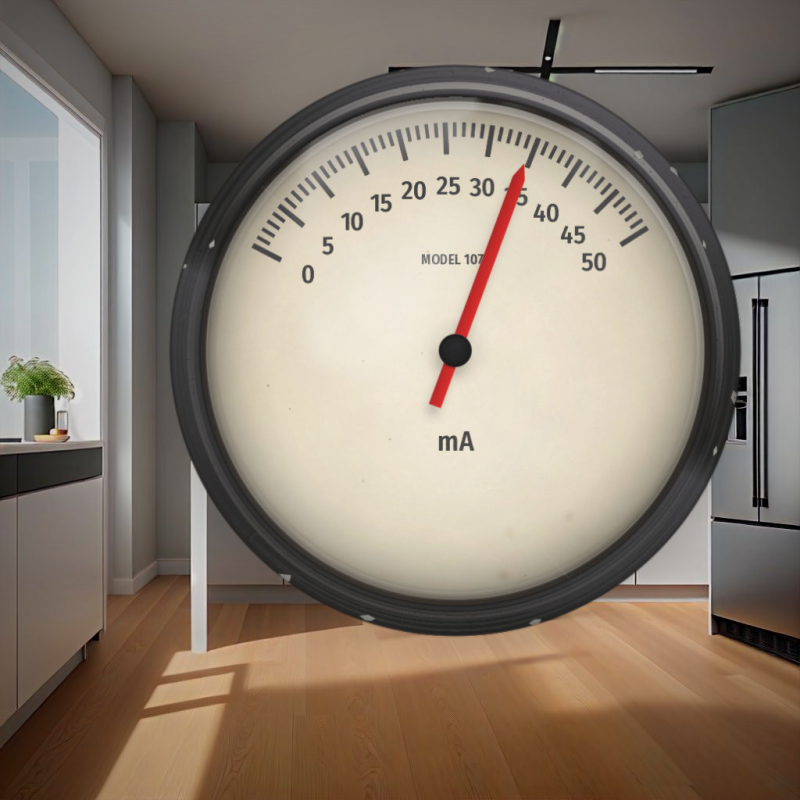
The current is value=34.5 unit=mA
